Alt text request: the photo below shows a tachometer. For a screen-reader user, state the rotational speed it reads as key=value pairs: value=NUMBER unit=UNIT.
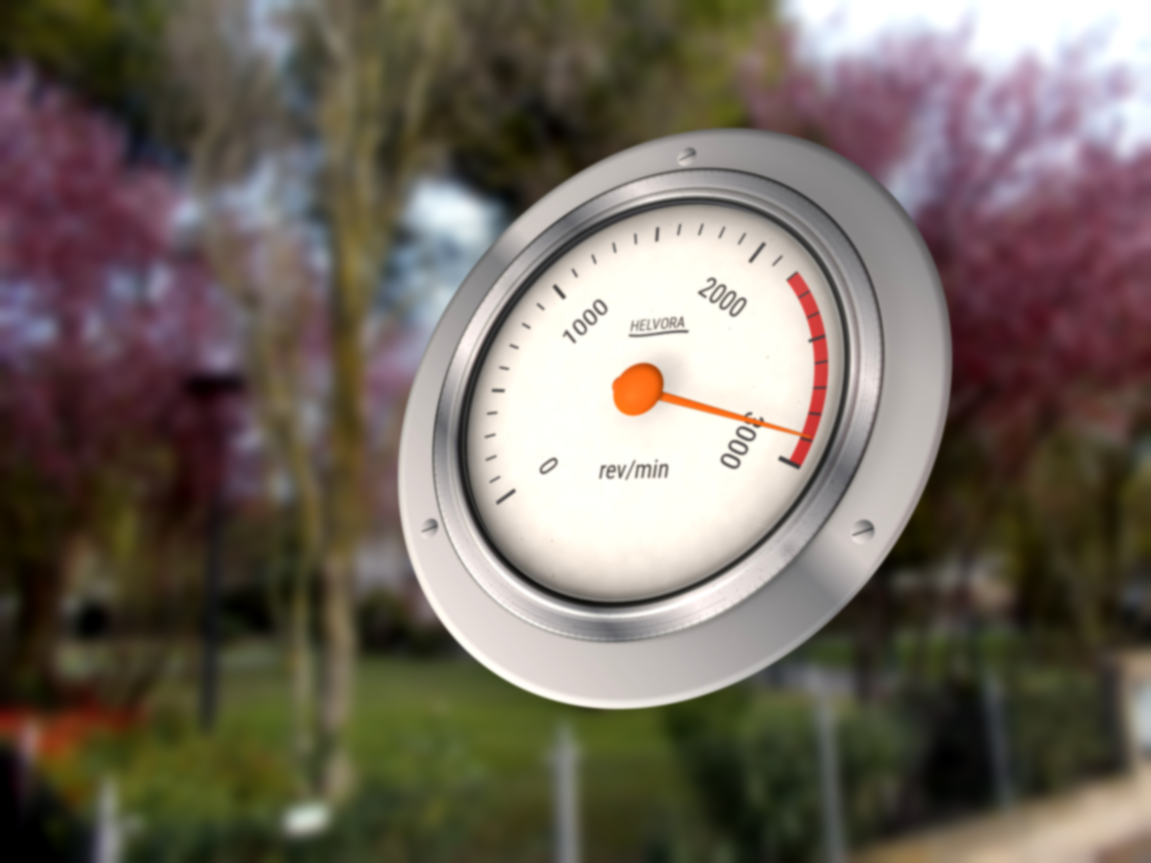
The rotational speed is value=2900 unit=rpm
